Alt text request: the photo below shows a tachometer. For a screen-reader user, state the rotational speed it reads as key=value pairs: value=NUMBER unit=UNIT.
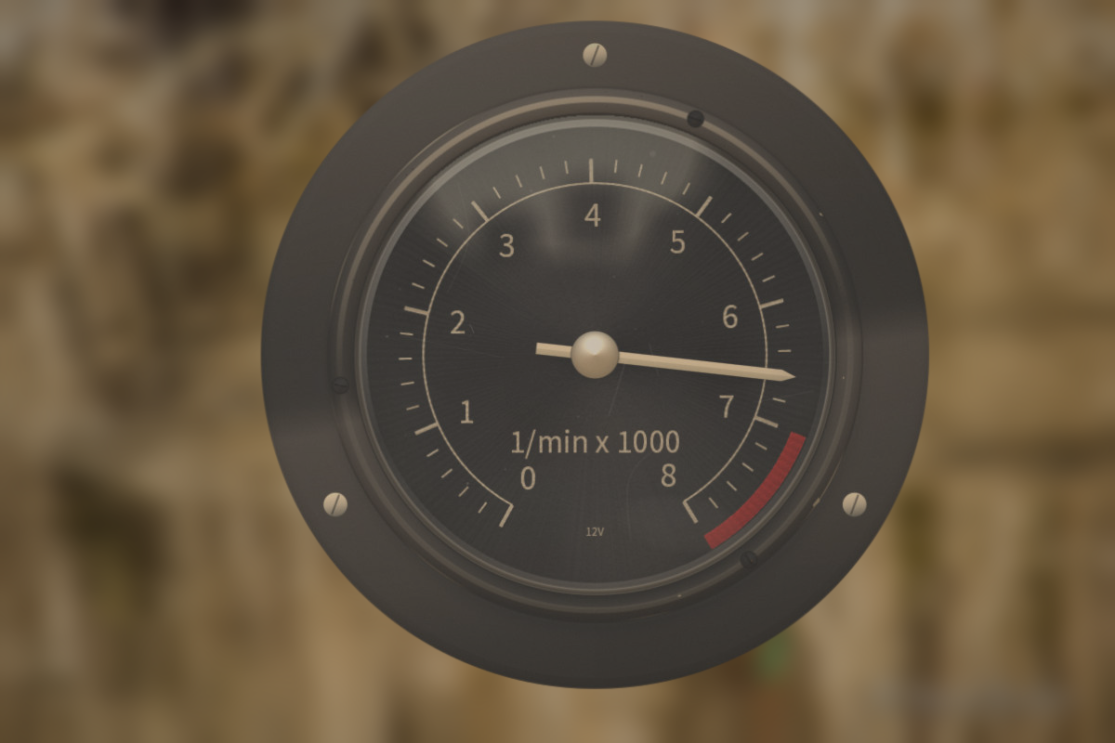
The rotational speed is value=6600 unit=rpm
